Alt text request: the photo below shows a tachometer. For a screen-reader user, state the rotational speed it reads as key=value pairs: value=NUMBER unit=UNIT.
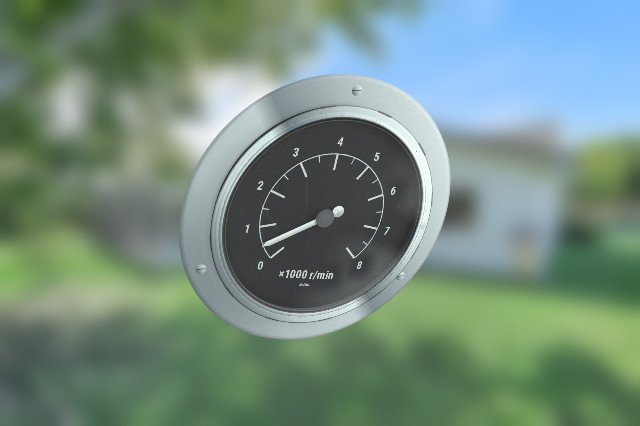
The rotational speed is value=500 unit=rpm
